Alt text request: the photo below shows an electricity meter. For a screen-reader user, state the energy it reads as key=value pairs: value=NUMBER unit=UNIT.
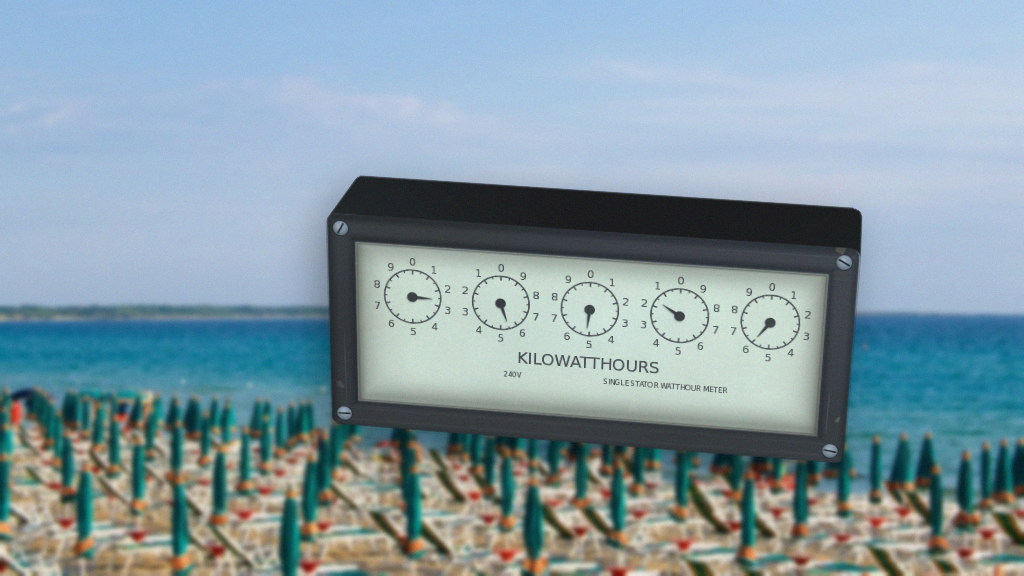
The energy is value=25516 unit=kWh
